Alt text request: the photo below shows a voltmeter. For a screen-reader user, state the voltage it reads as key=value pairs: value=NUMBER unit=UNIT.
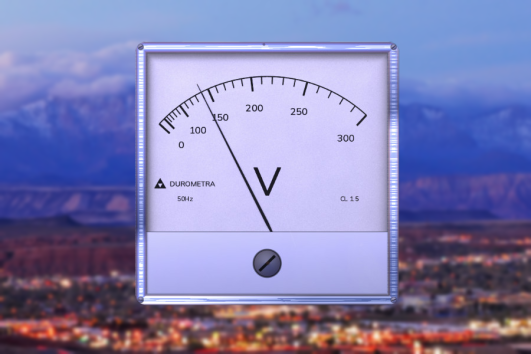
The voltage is value=140 unit=V
